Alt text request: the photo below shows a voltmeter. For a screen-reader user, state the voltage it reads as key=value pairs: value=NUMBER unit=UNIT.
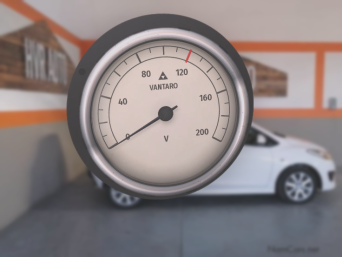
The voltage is value=0 unit=V
